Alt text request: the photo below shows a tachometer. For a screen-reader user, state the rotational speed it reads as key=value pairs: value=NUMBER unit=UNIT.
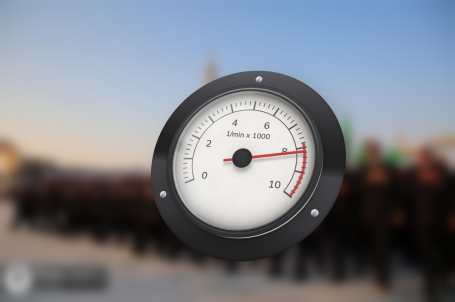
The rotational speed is value=8200 unit=rpm
